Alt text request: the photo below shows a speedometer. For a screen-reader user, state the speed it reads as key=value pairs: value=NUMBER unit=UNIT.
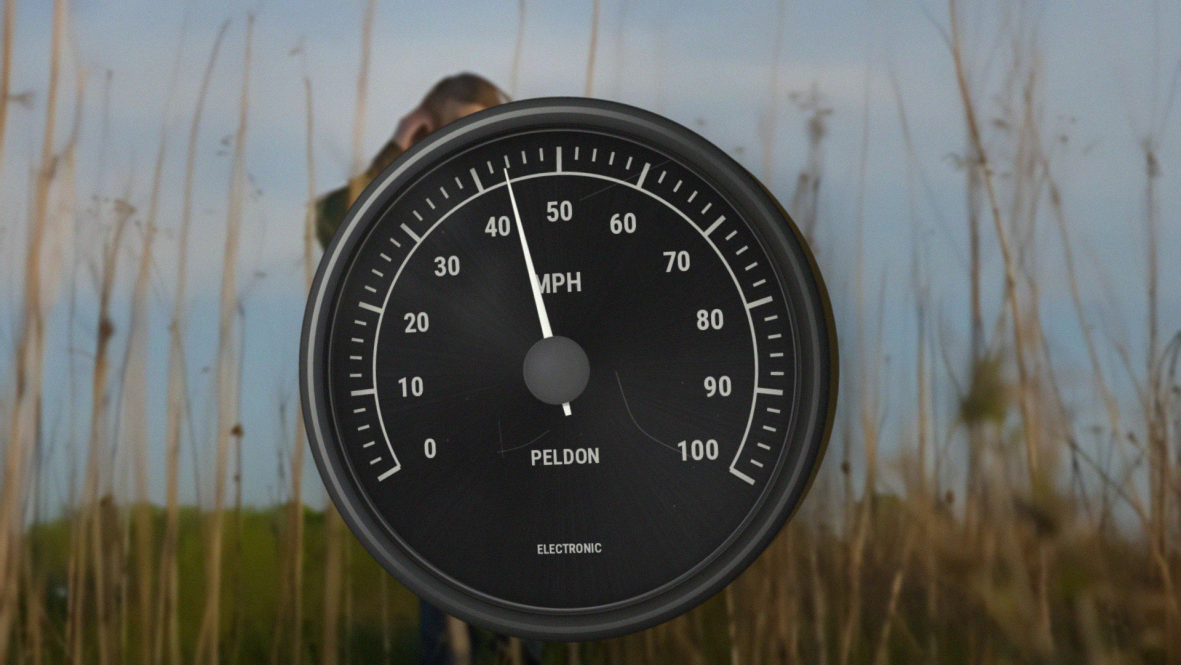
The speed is value=44 unit=mph
